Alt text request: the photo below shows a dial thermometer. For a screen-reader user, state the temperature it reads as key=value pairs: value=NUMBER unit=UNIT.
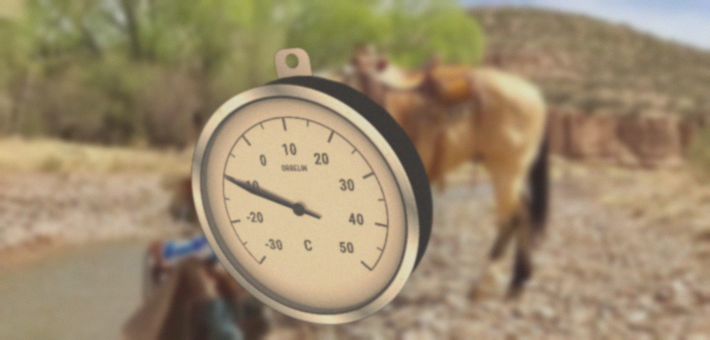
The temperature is value=-10 unit=°C
